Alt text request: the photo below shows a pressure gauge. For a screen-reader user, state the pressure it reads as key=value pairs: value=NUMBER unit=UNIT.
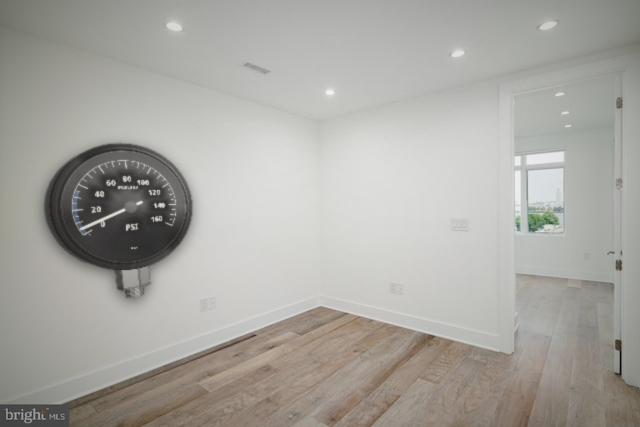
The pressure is value=5 unit=psi
